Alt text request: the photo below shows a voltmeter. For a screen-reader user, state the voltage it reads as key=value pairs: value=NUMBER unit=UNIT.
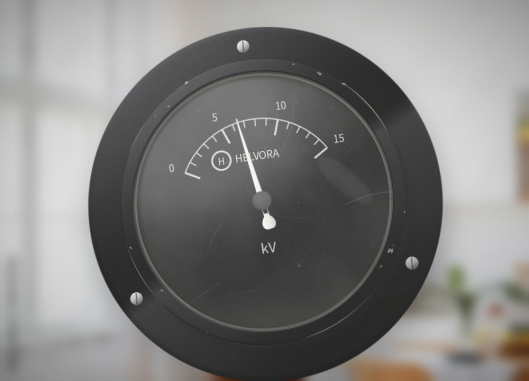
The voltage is value=6.5 unit=kV
